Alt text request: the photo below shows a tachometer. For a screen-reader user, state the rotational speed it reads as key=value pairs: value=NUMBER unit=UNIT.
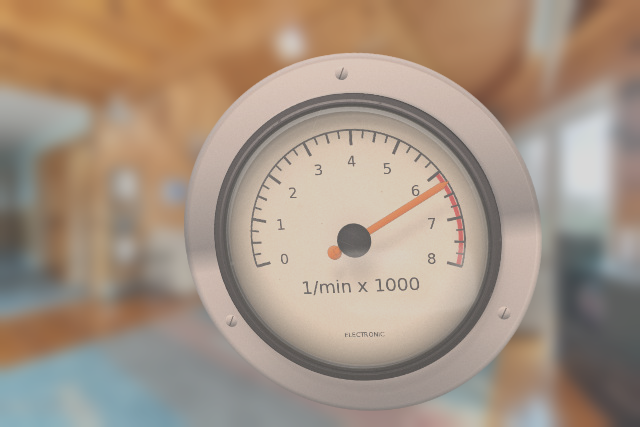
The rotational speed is value=6250 unit=rpm
